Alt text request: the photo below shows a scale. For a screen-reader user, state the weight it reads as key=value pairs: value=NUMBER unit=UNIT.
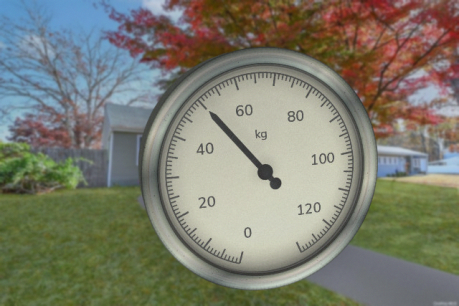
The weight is value=50 unit=kg
